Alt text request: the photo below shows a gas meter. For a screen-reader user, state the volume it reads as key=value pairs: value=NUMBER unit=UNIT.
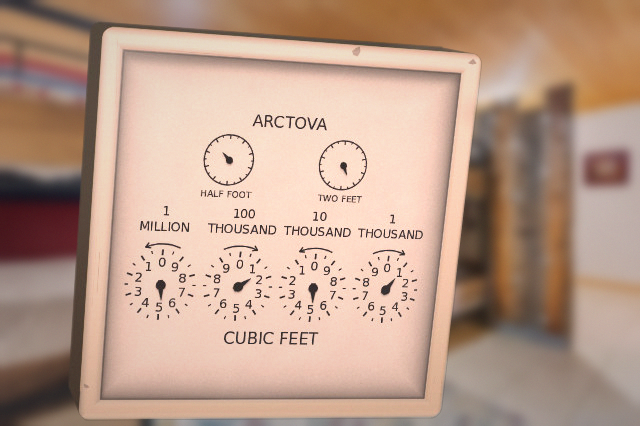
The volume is value=515100 unit=ft³
